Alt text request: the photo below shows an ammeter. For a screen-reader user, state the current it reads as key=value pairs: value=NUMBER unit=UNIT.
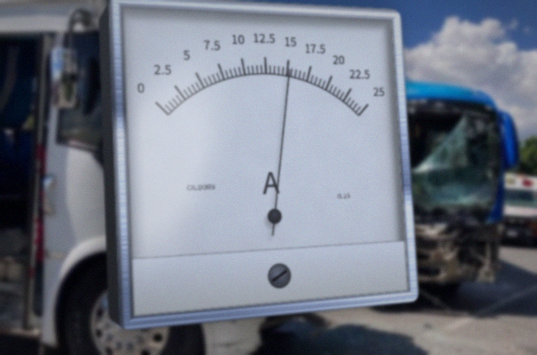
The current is value=15 unit=A
